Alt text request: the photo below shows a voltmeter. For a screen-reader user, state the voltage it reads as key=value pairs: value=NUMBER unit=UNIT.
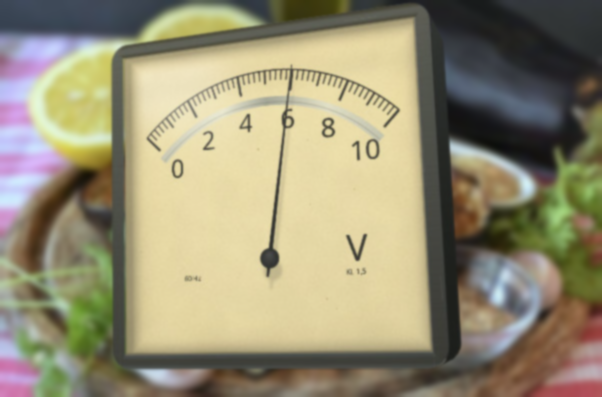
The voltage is value=6 unit=V
